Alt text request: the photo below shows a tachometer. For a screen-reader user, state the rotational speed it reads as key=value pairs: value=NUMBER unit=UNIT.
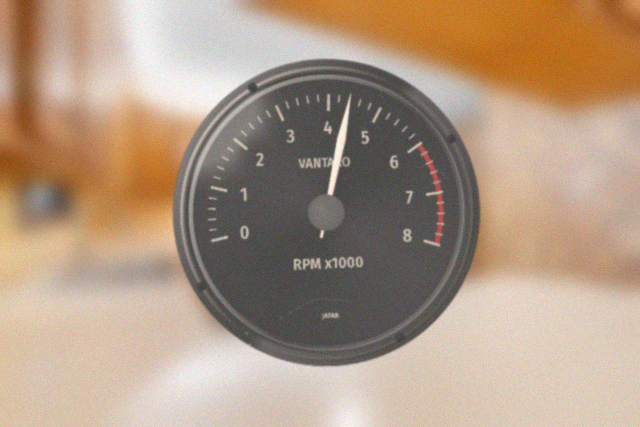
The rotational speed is value=4400 unit=rpm
